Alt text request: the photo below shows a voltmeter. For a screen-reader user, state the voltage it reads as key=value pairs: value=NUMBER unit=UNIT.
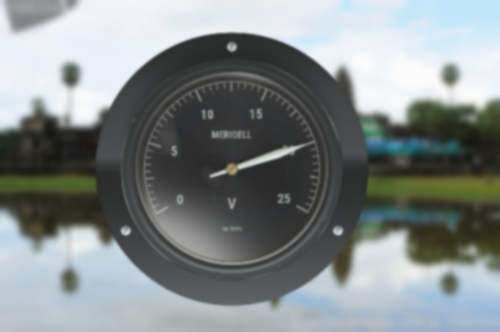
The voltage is value=20 unit=V
